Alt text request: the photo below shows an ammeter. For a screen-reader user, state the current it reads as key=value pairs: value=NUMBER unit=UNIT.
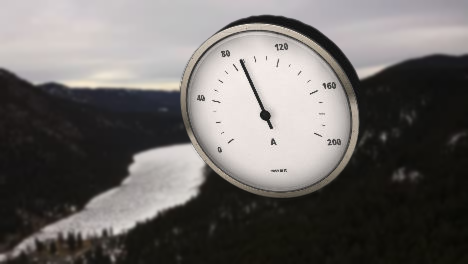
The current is value=90 unit=A
